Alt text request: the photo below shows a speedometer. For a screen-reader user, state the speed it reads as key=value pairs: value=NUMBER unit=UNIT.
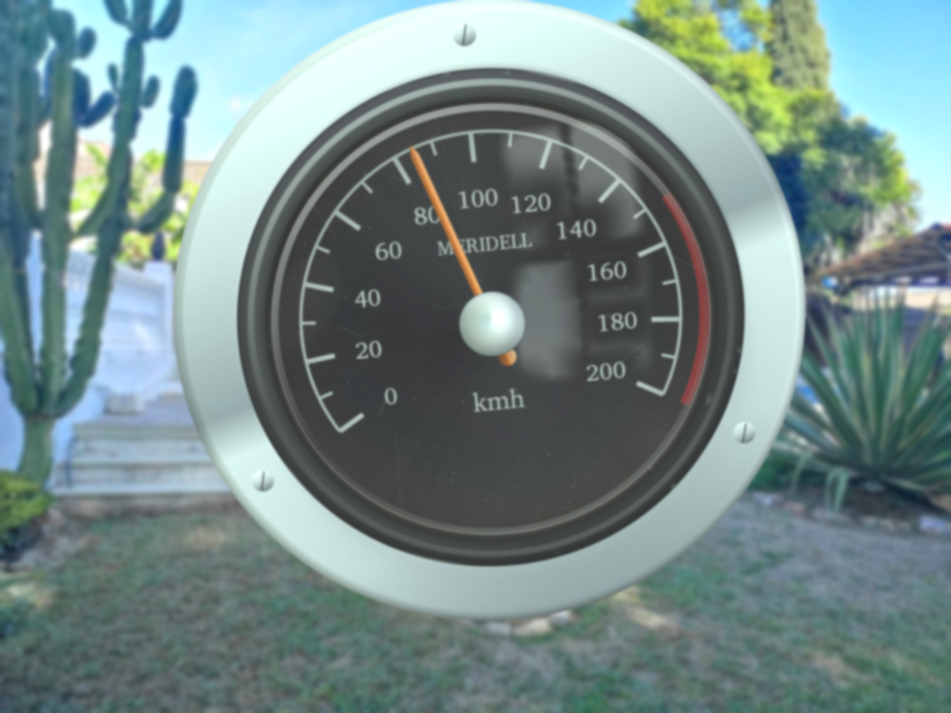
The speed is value=85 unit=km/h
